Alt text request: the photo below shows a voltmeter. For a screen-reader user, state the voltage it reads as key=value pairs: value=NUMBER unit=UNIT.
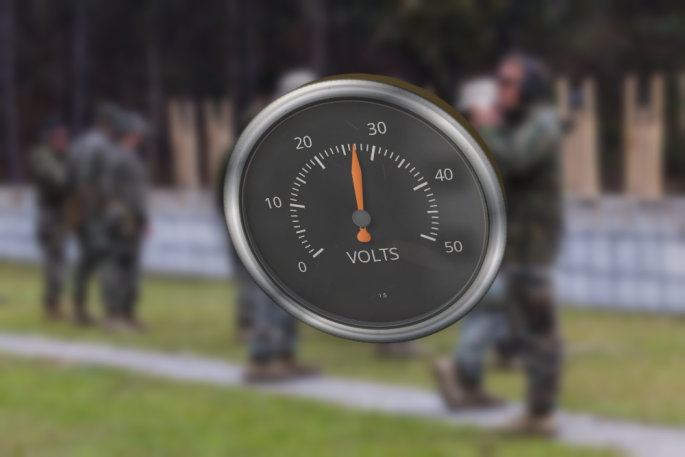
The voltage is value=27 unit=V
